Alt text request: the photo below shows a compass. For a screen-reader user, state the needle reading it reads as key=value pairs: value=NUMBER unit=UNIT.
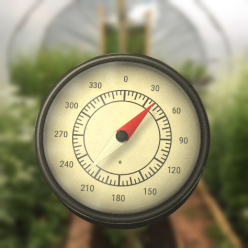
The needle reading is value=40 unit=°
